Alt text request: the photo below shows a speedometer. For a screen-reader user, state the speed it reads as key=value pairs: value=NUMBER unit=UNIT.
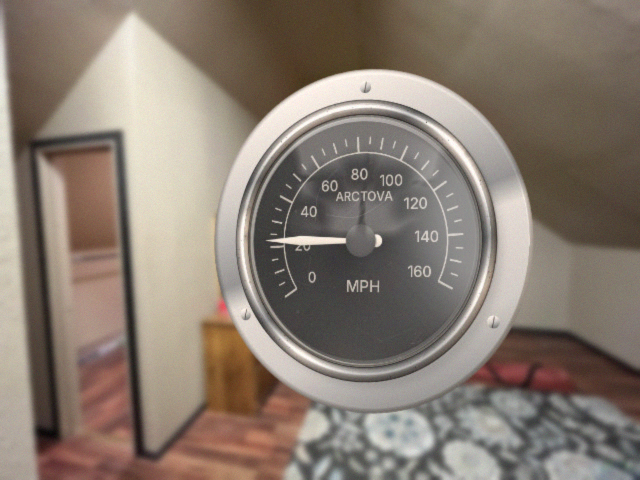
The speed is value=22.5 unit=mph
